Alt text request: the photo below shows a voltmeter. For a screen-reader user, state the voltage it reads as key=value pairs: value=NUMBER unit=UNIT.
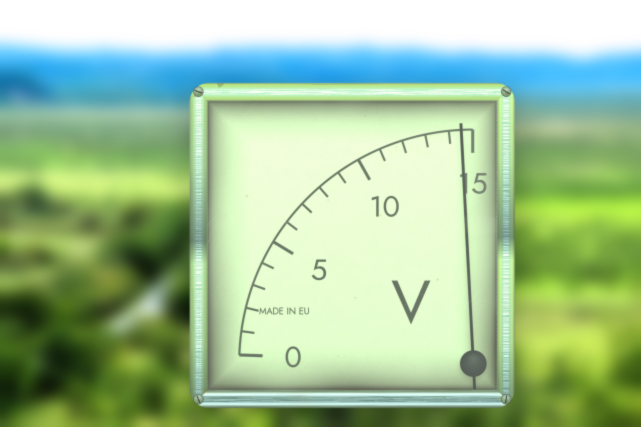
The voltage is value=14.5 unit=V
